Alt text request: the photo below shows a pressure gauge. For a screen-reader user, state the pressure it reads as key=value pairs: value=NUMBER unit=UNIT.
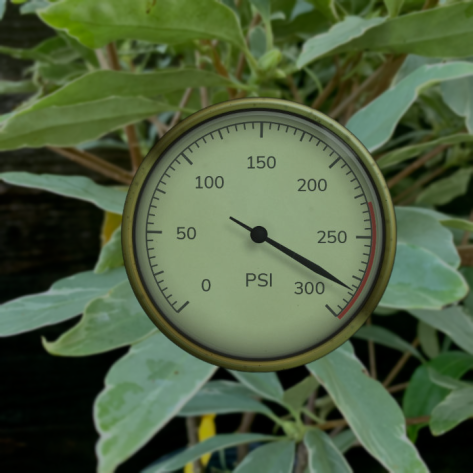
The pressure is value=282.5 unit=psi
